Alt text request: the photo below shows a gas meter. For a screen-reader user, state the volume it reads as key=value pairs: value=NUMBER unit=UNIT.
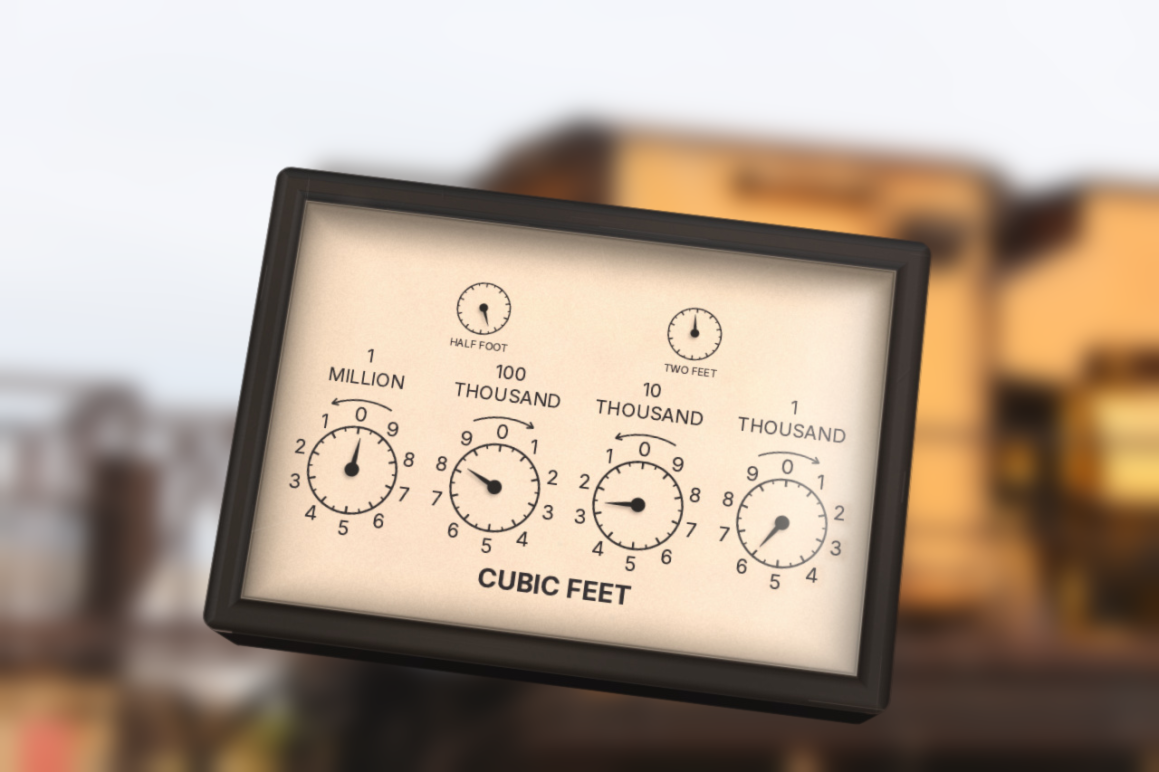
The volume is value=982600 unit=ft³
